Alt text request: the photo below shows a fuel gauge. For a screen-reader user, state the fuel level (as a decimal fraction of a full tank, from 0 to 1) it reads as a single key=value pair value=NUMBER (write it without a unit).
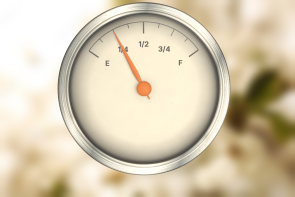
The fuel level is value=0.25
